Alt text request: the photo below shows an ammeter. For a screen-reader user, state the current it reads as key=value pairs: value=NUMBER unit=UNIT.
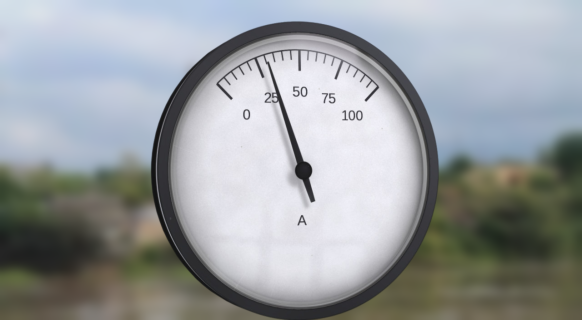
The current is value=30 unit=A
